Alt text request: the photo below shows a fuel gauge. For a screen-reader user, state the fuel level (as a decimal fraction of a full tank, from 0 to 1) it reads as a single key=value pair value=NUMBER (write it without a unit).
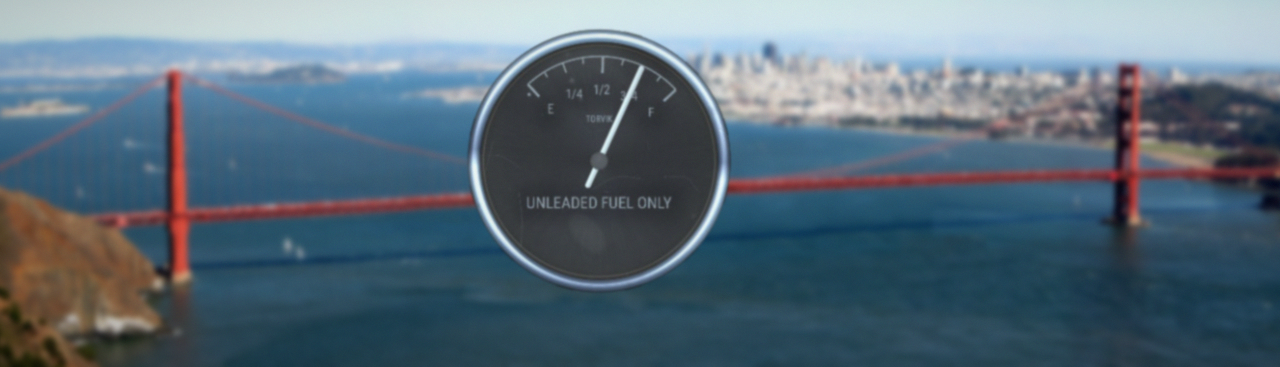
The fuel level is value=0.75
